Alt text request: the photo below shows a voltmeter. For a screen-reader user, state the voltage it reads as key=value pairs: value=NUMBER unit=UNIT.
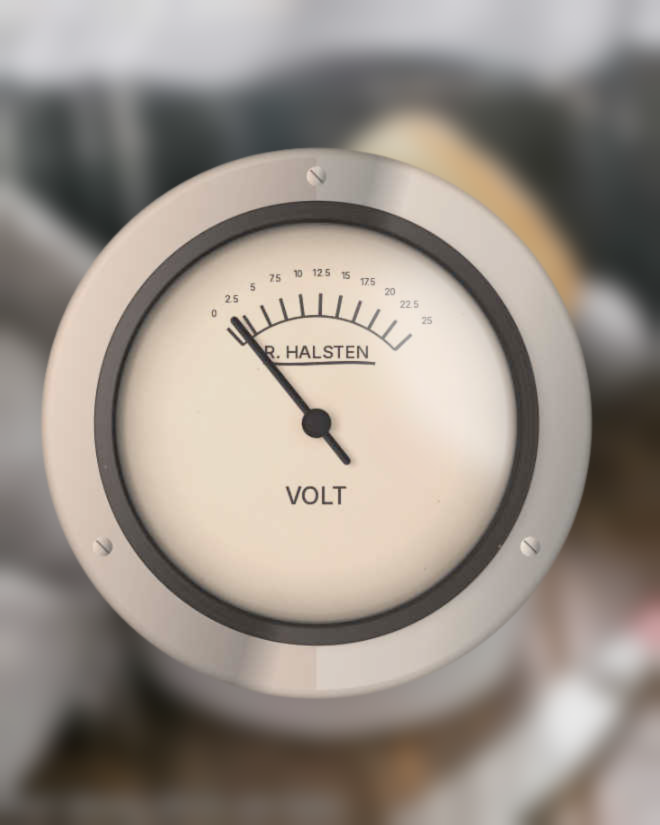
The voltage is value=1.25 unit=V
